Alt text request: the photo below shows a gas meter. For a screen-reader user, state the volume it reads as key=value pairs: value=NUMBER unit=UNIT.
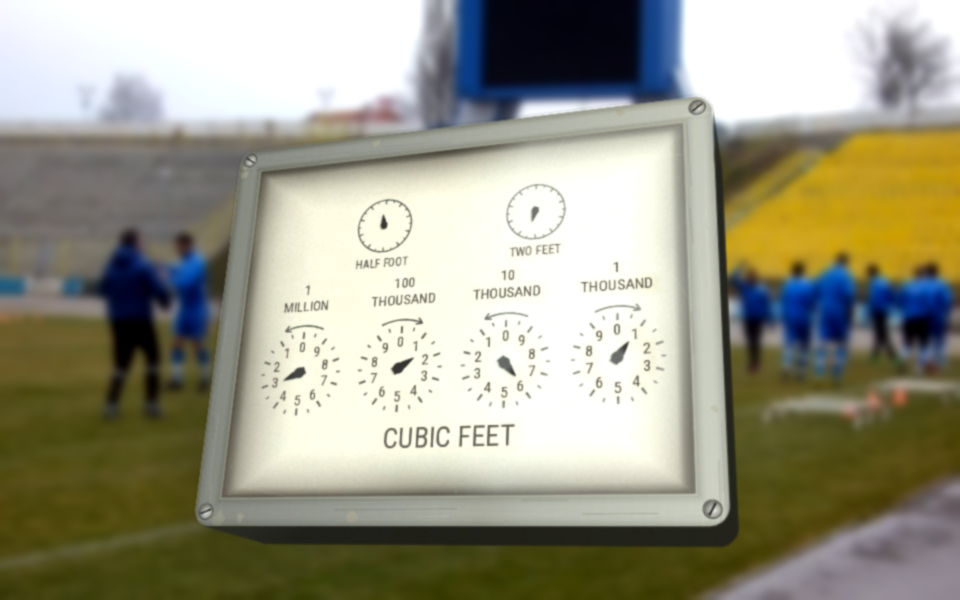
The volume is value=316100 unit=ft³
